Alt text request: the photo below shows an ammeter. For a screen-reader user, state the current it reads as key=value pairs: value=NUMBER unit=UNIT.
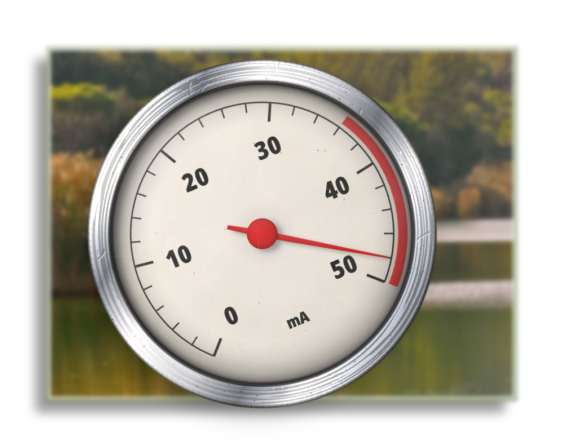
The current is value=48 unit=mA
